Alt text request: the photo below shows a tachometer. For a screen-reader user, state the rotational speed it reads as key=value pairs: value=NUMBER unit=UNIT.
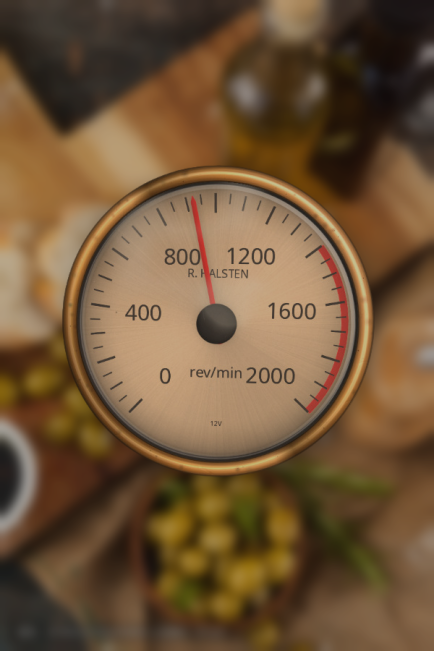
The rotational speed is value=925 unit=rpm
